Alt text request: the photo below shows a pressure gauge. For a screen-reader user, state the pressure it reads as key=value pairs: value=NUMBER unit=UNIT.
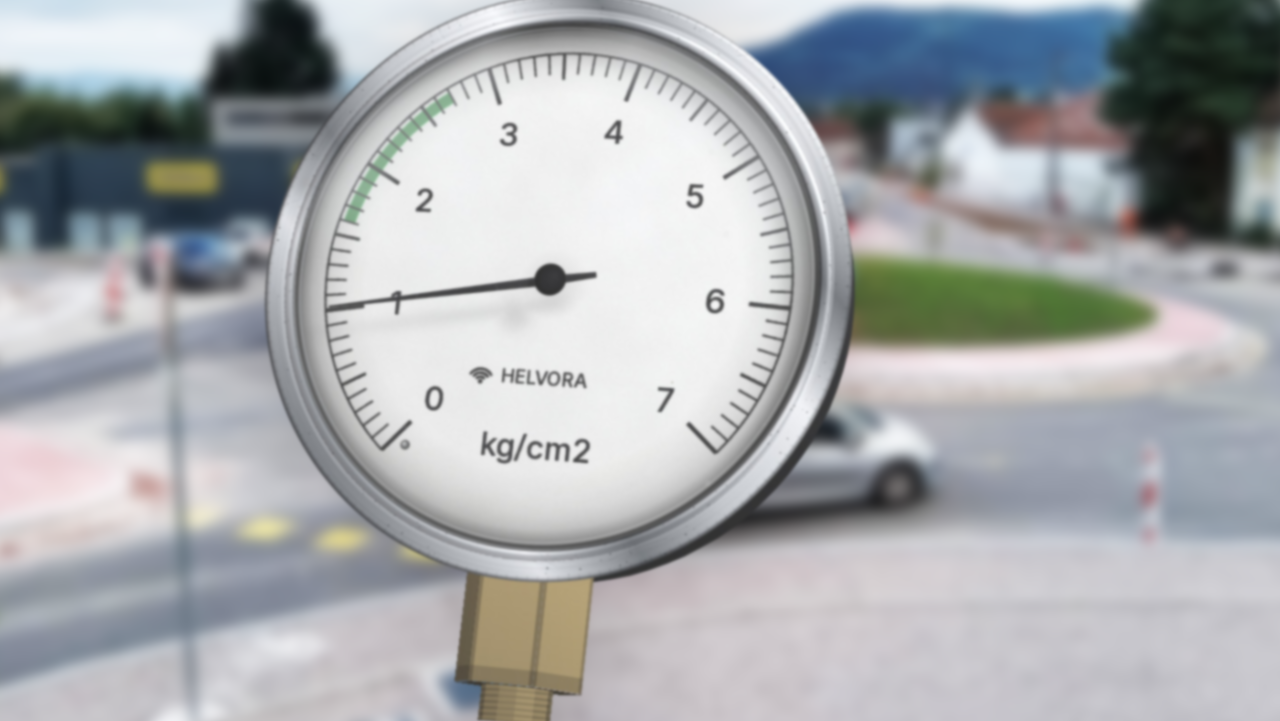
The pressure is value=1 unit=kg/cm²
